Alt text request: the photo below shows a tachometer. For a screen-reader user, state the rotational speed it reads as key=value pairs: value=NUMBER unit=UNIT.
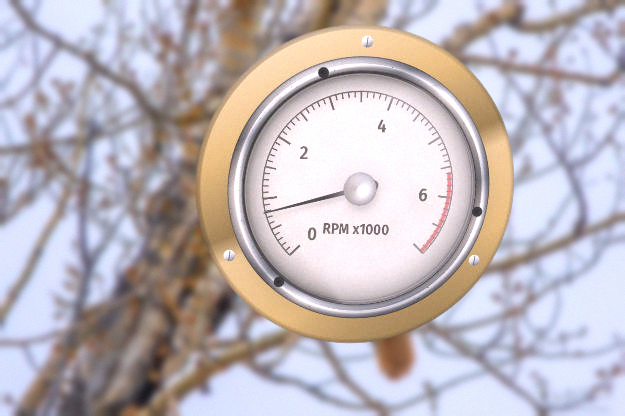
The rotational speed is value=800 unit=rpm
